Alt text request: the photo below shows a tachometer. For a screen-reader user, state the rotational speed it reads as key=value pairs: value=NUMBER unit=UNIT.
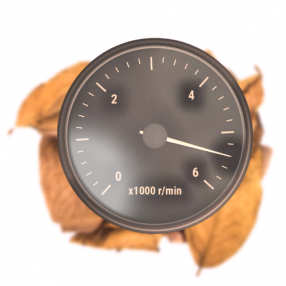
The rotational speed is value=5400 unit=rpm
